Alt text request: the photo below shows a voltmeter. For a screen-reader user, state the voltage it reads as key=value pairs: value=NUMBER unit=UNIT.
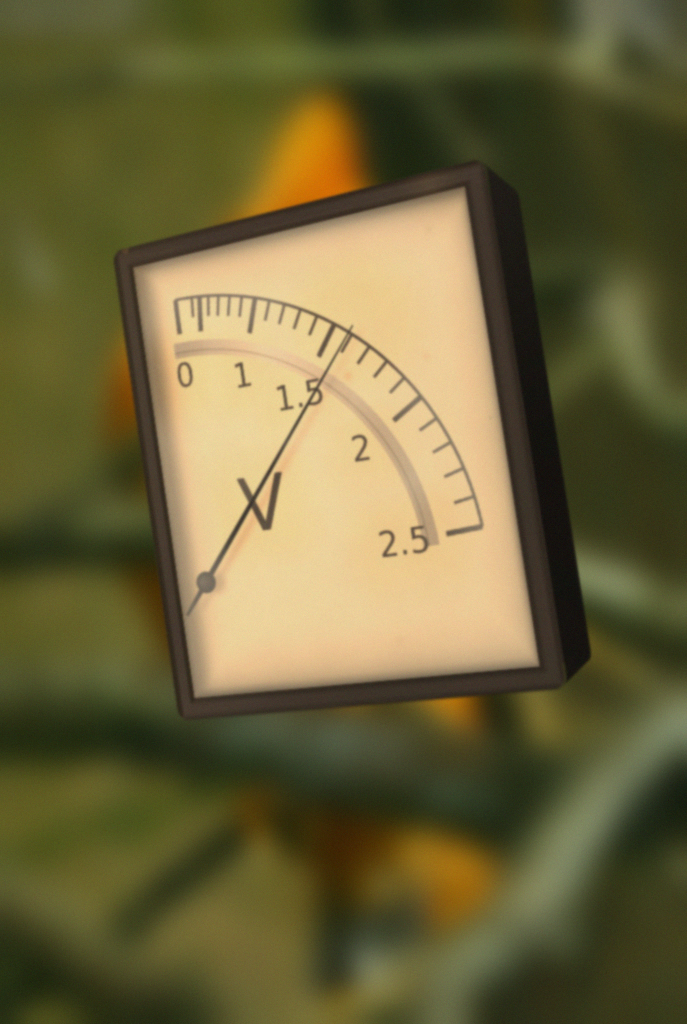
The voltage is value=1.6 unit=V
